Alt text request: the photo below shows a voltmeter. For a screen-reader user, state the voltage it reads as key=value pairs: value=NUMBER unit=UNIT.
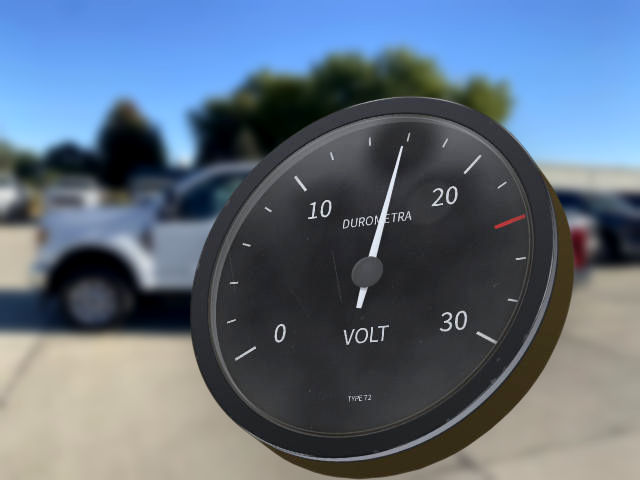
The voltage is value=16 unit=V
